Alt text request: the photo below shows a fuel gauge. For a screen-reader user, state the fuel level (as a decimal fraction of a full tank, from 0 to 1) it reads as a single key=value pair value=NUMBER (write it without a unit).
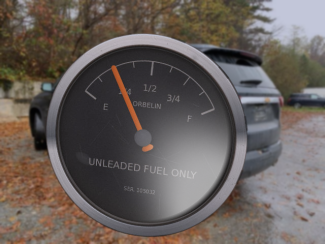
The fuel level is value=0.25
